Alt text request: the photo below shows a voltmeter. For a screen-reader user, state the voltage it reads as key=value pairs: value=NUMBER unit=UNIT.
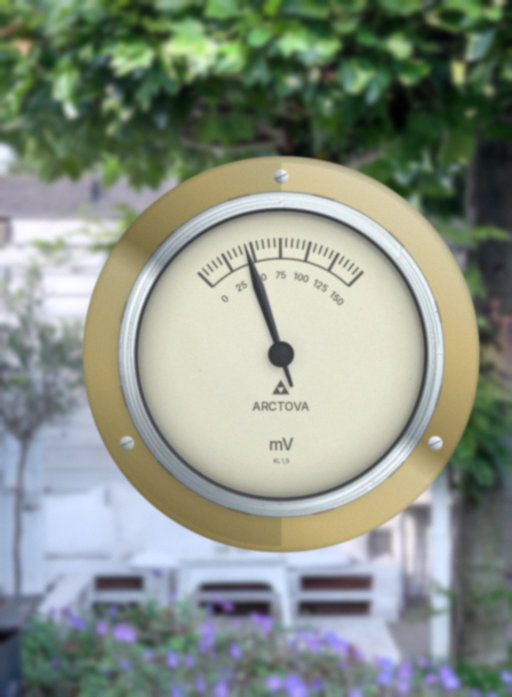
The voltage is value=45 unit=mV
